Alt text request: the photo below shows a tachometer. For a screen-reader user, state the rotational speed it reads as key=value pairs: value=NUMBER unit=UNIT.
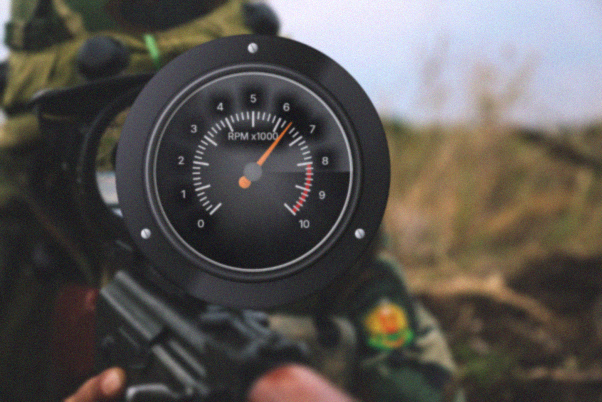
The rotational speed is value=6400 unit=rpm
